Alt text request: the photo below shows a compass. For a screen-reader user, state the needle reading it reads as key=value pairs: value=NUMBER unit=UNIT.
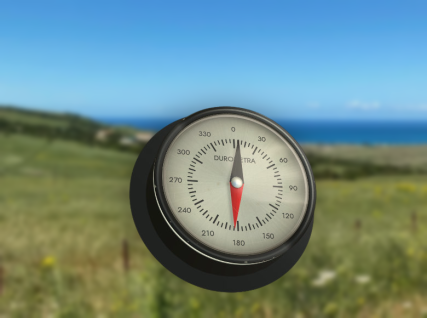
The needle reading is value=185 unit=°
